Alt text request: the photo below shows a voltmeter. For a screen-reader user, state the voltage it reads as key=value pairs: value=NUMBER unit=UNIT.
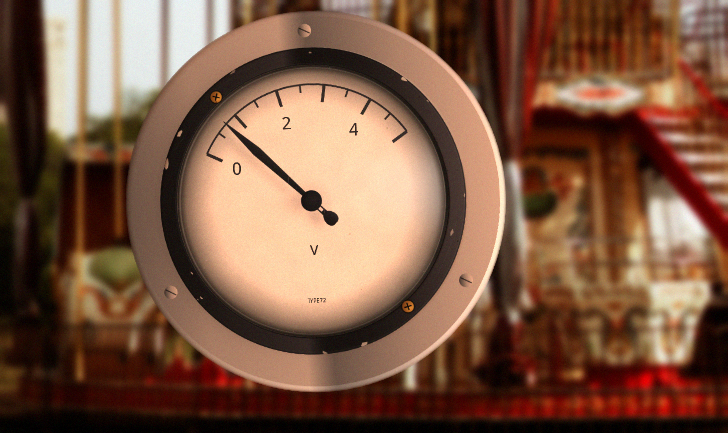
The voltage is value=0.75 unit=V
